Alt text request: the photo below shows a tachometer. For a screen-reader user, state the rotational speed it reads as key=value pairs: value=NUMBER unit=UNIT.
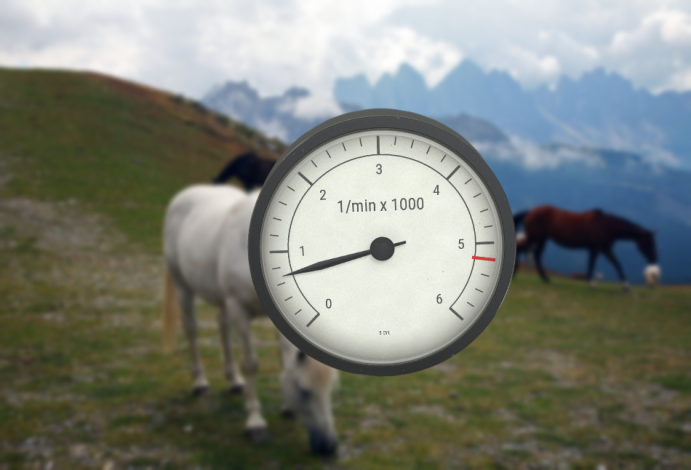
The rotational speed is value=700 unit=rpm
